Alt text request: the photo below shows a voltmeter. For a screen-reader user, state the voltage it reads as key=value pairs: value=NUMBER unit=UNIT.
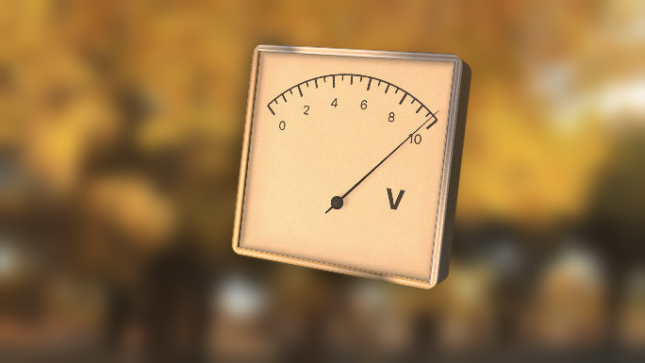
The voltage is value=9.75 unit=V
